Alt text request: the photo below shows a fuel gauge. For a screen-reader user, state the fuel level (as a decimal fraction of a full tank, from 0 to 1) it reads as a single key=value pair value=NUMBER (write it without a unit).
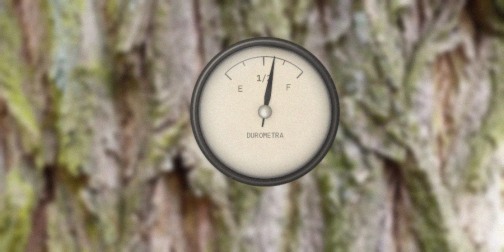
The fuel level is value=0.625
